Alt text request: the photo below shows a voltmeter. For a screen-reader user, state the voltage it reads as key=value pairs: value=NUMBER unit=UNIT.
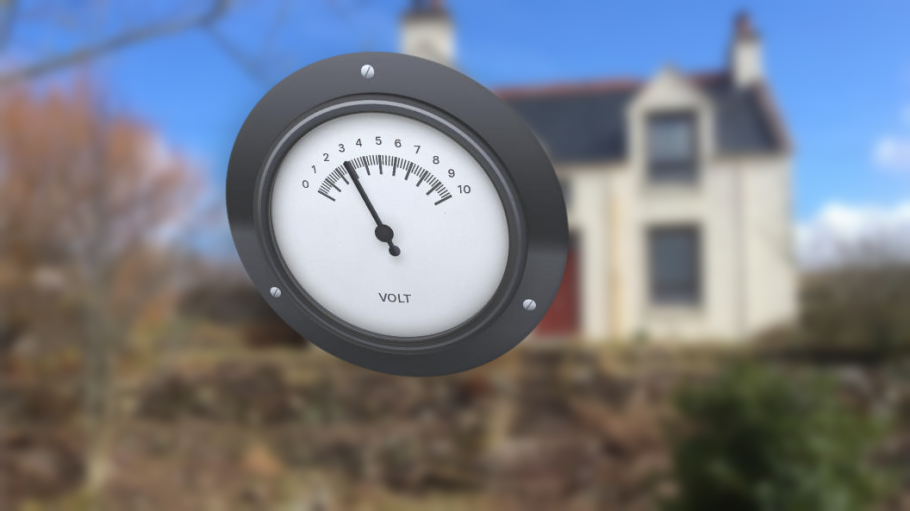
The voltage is value=3 unit=V
